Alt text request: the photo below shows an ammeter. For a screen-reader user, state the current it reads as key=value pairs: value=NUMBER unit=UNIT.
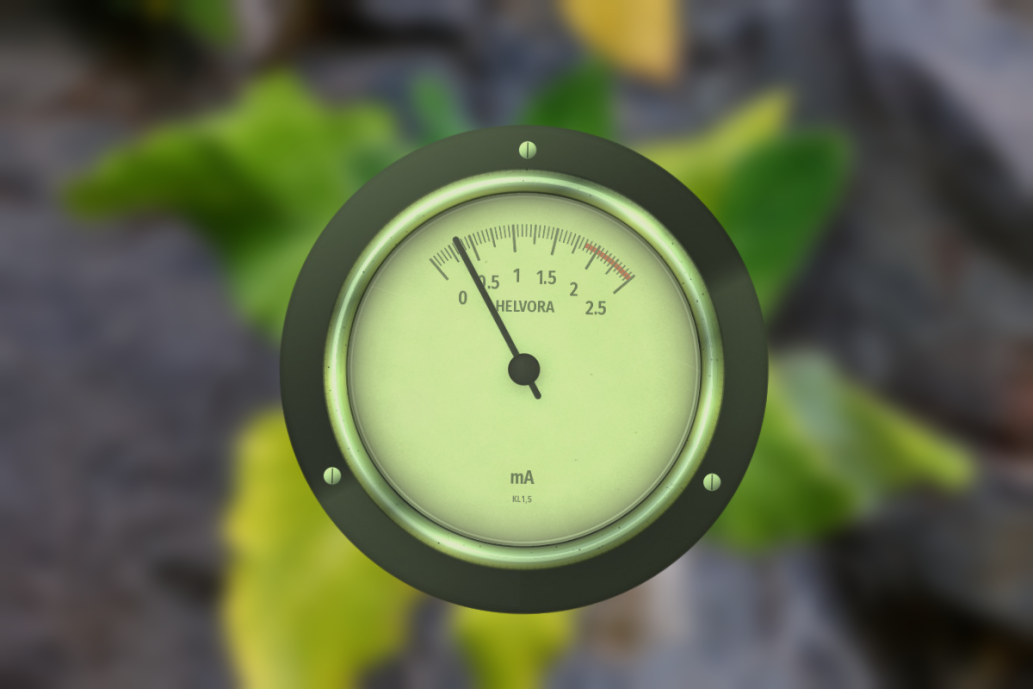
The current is value=0.35 unit=mA
